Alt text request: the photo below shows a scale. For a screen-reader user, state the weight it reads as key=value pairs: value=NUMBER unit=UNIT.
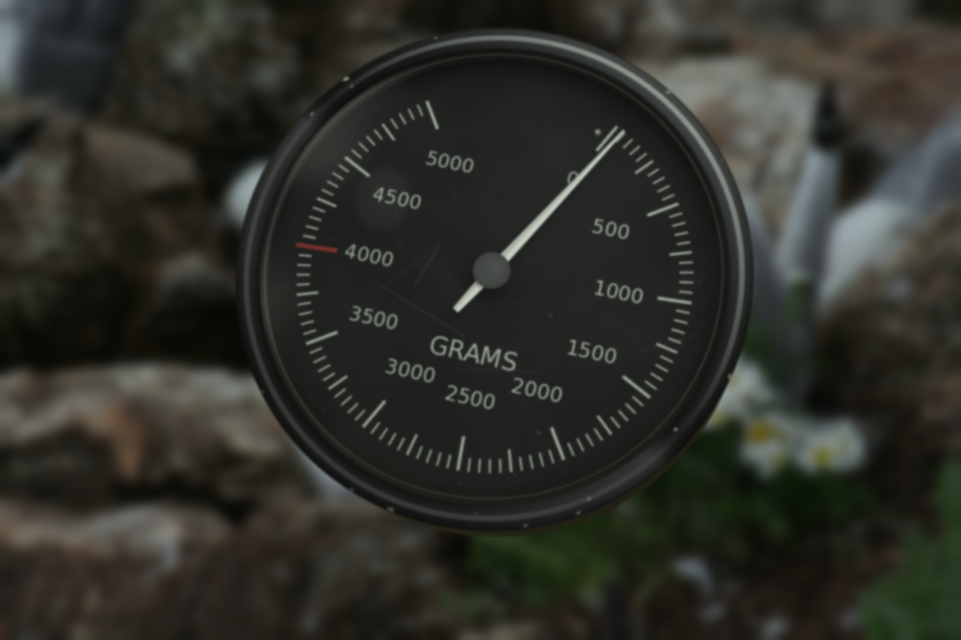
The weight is value=50 unit=g
